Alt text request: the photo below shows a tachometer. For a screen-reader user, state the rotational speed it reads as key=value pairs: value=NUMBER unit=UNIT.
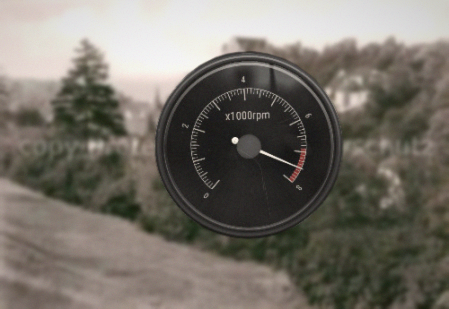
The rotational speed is value=7500 unit=rpm
